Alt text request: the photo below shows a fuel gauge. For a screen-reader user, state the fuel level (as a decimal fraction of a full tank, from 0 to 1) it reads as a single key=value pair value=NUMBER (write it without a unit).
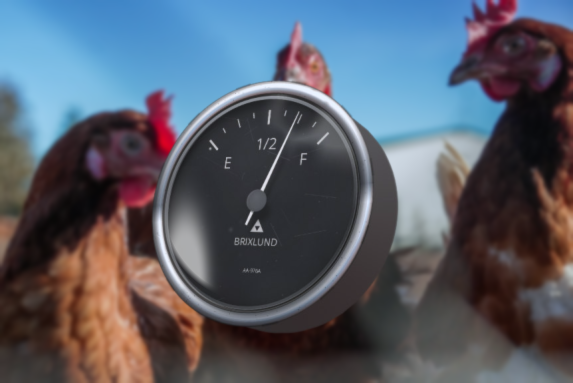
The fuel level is value=0.75
